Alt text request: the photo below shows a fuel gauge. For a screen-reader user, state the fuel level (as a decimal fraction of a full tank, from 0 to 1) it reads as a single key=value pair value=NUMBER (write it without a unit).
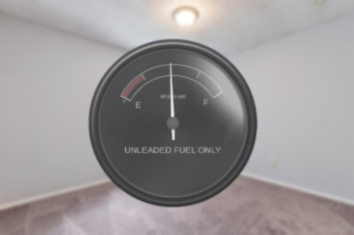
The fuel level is value=0.5
